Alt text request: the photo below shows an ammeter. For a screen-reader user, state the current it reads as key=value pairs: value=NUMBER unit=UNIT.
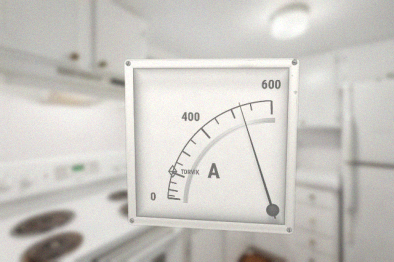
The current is value=525 unit=A
